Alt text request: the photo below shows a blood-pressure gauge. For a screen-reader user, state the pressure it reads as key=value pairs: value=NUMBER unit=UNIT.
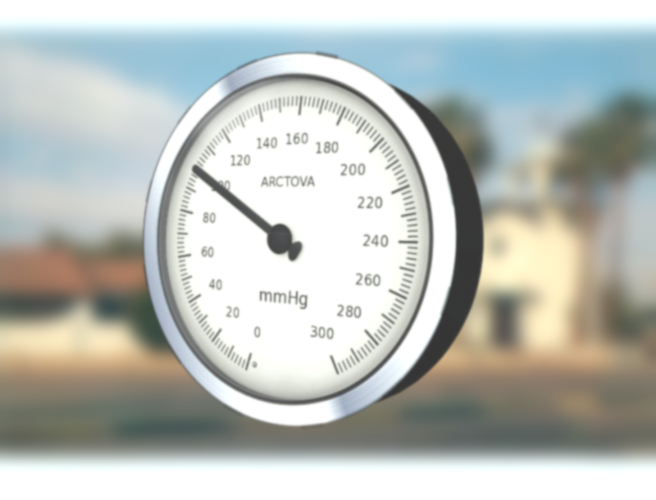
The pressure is value=100 unit=mmHg
